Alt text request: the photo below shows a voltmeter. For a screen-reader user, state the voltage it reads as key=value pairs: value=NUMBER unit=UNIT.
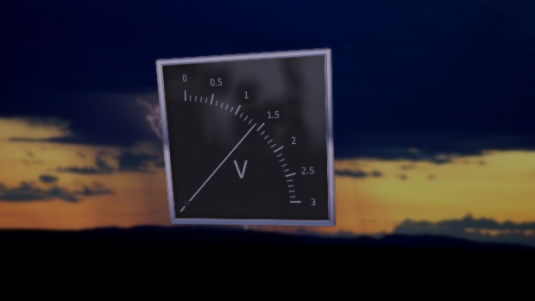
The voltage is value=1.4 unit=V
